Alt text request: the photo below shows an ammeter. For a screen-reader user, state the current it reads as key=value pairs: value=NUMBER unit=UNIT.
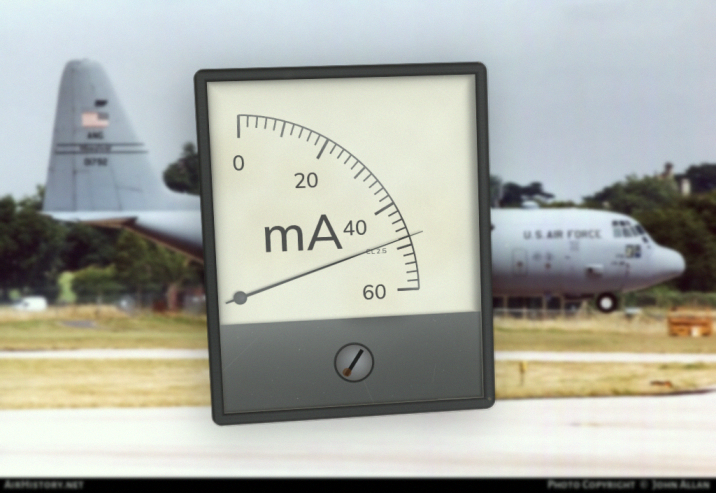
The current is value=48 unit=mA
